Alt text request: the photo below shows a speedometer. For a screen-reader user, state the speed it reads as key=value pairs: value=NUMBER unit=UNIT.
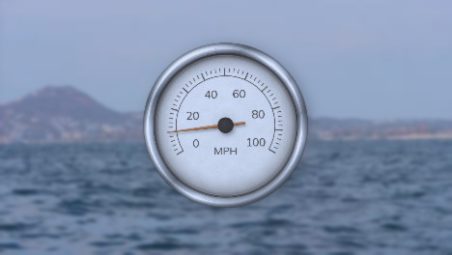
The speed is value=10 unit=mph
